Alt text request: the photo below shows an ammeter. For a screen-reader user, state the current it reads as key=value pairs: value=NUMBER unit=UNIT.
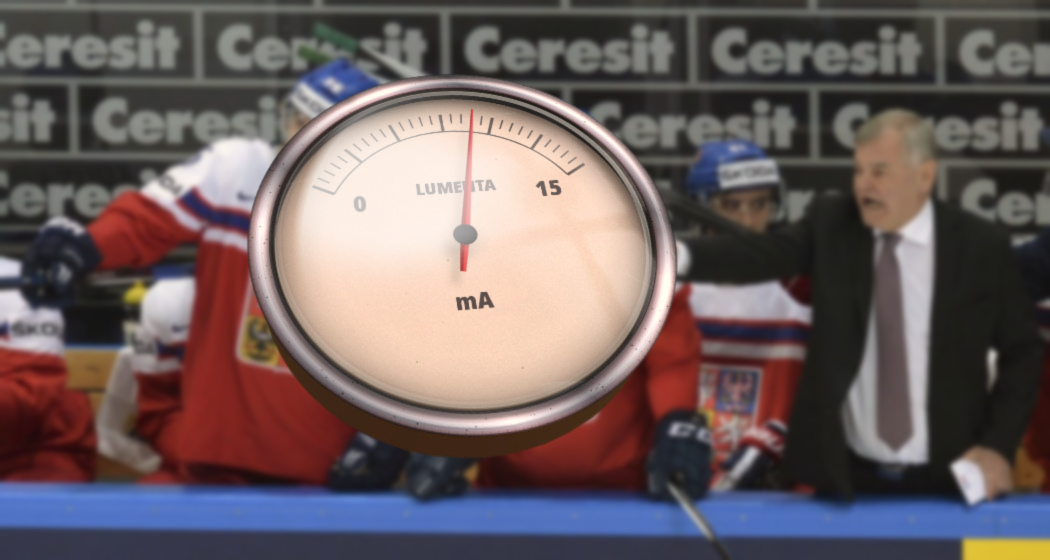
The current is value=9 unit=mA
